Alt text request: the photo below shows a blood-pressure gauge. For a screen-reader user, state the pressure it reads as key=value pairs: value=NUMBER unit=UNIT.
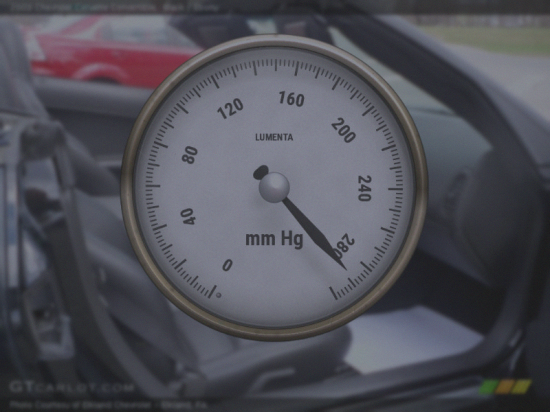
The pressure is value=288 unit=mmHg
